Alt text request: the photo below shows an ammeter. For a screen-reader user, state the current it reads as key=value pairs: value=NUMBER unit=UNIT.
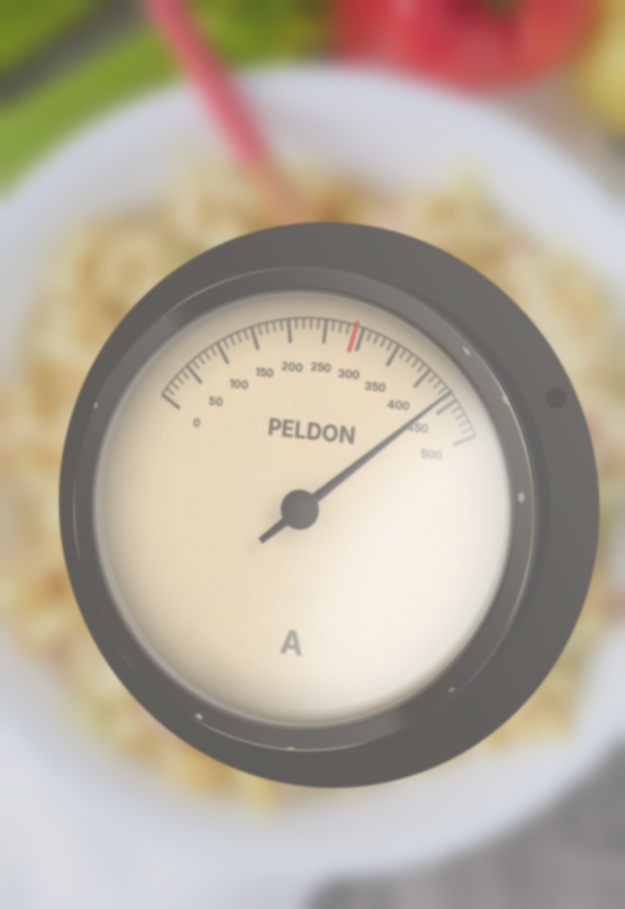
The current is value=440 unit=A
